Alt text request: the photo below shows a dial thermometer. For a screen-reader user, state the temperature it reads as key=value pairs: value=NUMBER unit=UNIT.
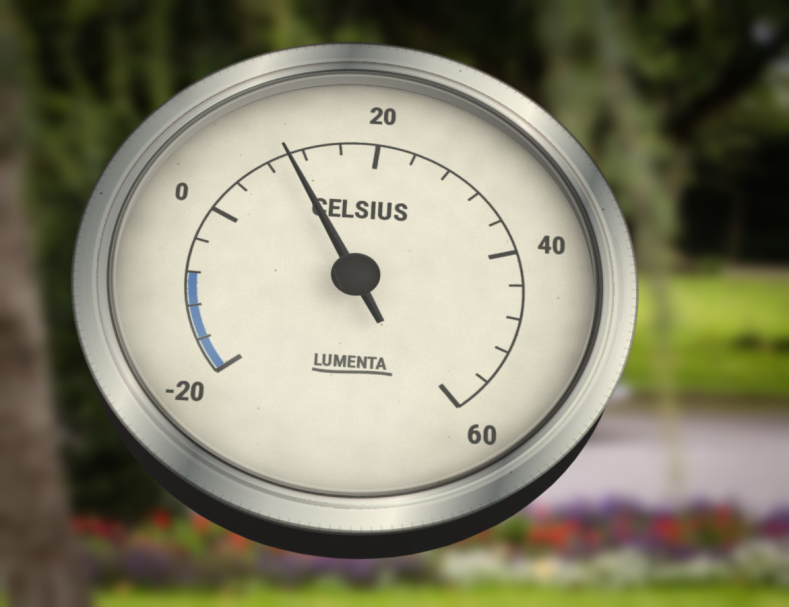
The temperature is value=10 unit=°C
